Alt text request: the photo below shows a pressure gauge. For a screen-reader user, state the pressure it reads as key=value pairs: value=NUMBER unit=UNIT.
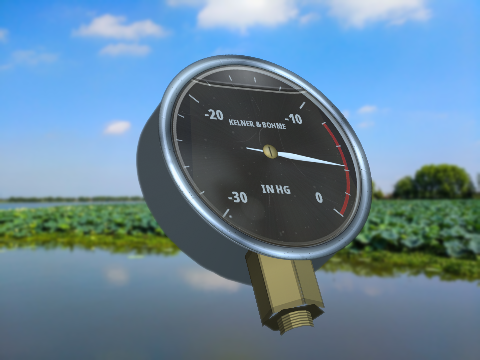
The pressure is value=-4 unit=inHg
